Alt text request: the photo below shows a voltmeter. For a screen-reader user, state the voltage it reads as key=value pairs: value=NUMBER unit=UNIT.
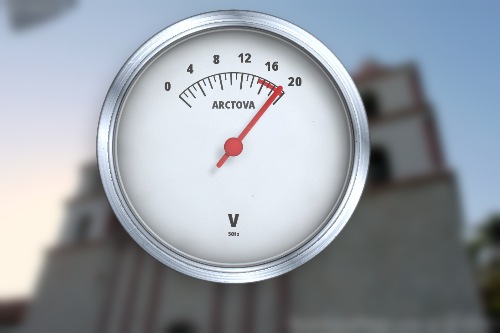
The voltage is value=19 unit=V
